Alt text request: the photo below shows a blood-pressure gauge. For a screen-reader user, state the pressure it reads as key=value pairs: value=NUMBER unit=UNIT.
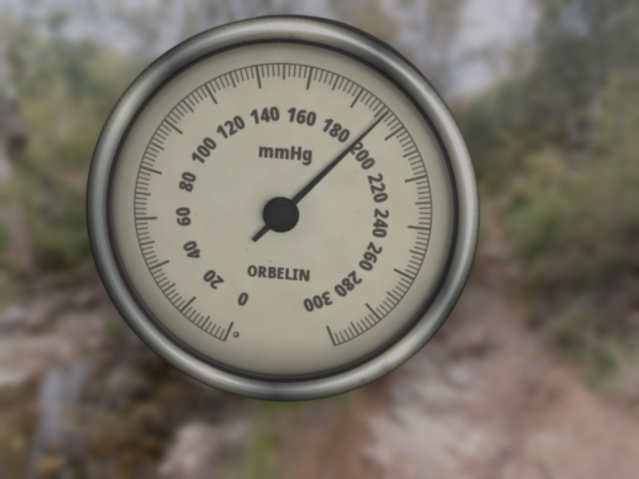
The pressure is value=192 unit=mmHg
